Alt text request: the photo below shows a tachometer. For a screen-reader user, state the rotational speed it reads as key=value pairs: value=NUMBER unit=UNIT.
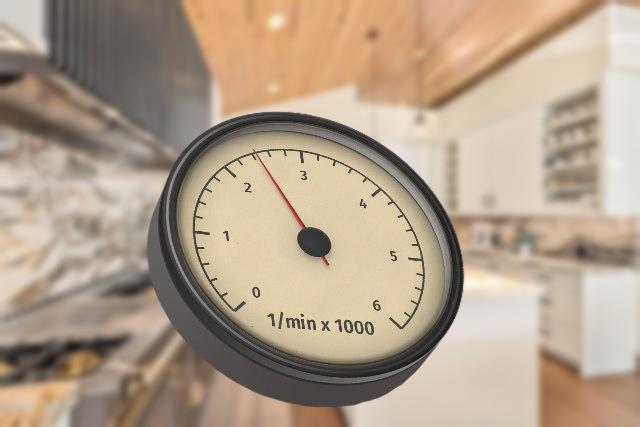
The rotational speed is value=2400 unit=rpm
